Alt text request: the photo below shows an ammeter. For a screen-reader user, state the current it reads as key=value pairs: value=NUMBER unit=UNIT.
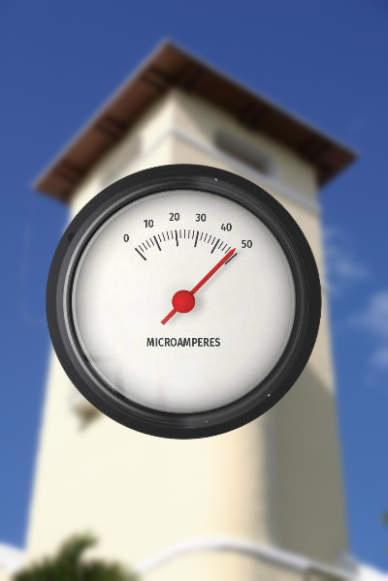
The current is value=48 unit=µA
